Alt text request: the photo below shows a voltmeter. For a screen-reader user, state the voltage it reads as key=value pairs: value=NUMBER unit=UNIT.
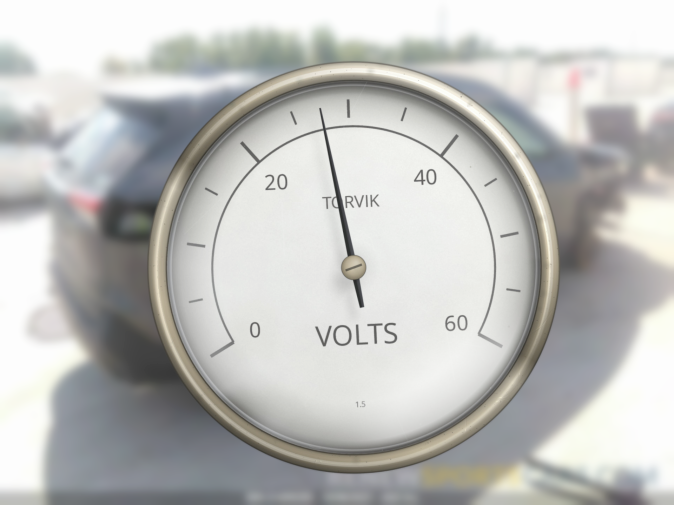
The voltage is value=27.5 unit=V
